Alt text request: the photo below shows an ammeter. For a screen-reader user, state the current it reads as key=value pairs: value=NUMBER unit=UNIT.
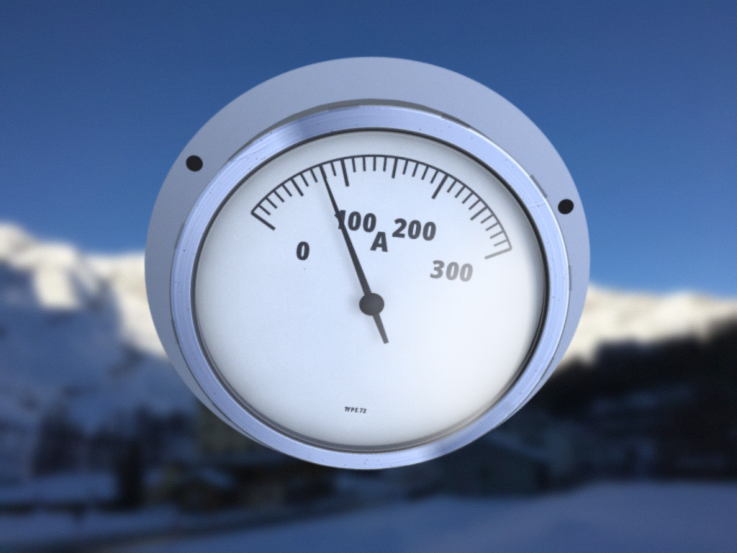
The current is value=80 unit=A
